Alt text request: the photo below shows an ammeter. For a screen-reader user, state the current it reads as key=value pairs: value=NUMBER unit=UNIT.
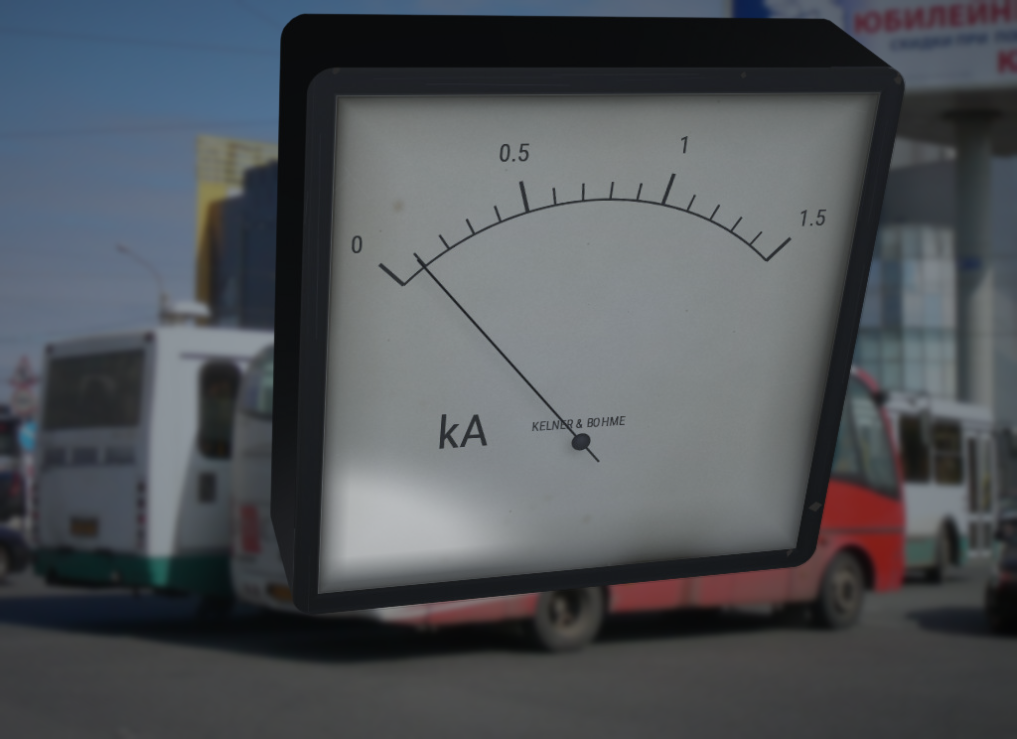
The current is value=0.1 unit=kA
